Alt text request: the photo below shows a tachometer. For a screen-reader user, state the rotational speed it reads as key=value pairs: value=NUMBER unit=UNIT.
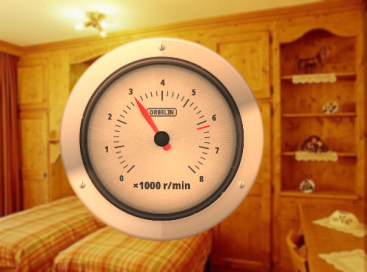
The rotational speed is value=3000 unit=rpm
